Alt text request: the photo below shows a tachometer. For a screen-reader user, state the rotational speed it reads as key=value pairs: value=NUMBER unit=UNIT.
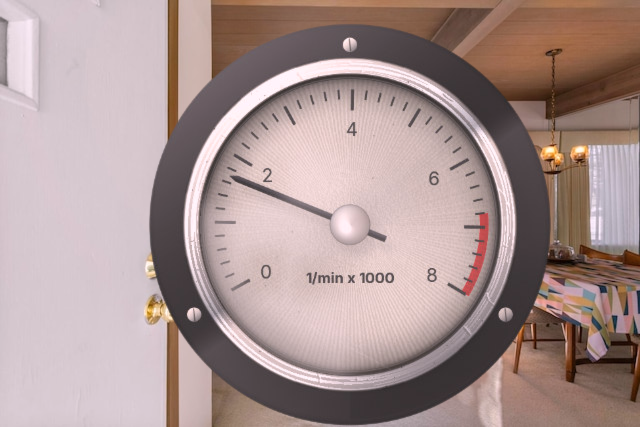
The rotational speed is value=1700 unit=rpm
